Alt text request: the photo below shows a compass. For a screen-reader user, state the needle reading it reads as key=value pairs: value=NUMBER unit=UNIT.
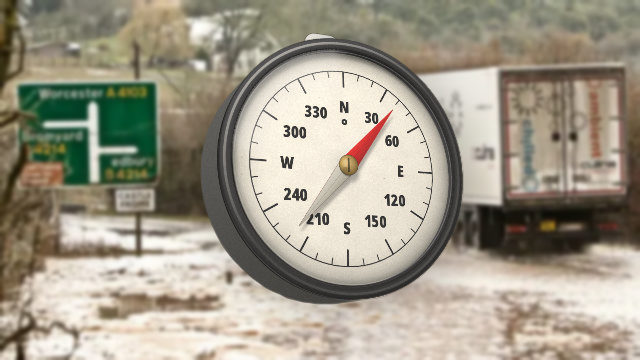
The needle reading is value=40 unit=°
